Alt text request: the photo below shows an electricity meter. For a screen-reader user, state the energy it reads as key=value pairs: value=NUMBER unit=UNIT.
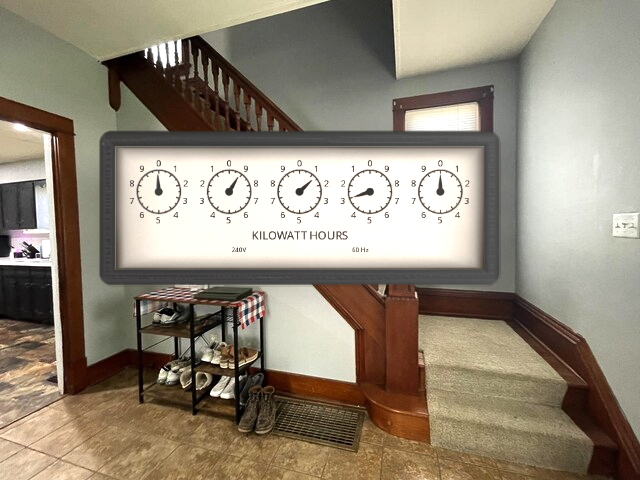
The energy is value=99130 unit=kWh
